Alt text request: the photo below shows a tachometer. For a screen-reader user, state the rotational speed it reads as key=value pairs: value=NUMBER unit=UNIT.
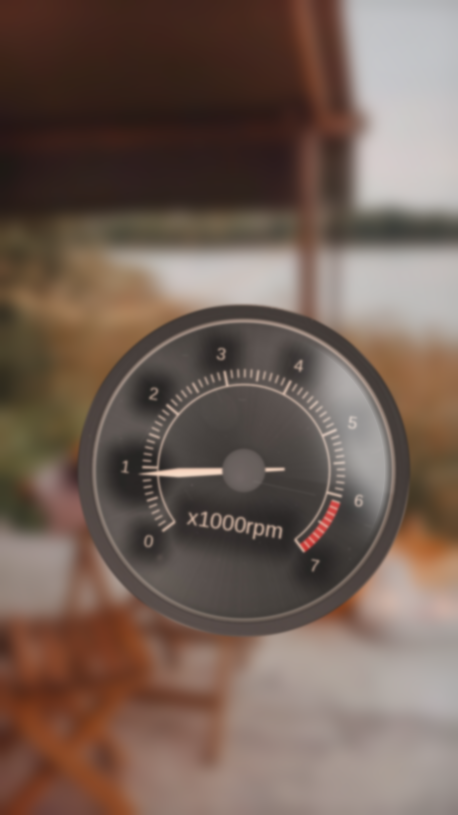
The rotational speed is value=900 unit=rpm
